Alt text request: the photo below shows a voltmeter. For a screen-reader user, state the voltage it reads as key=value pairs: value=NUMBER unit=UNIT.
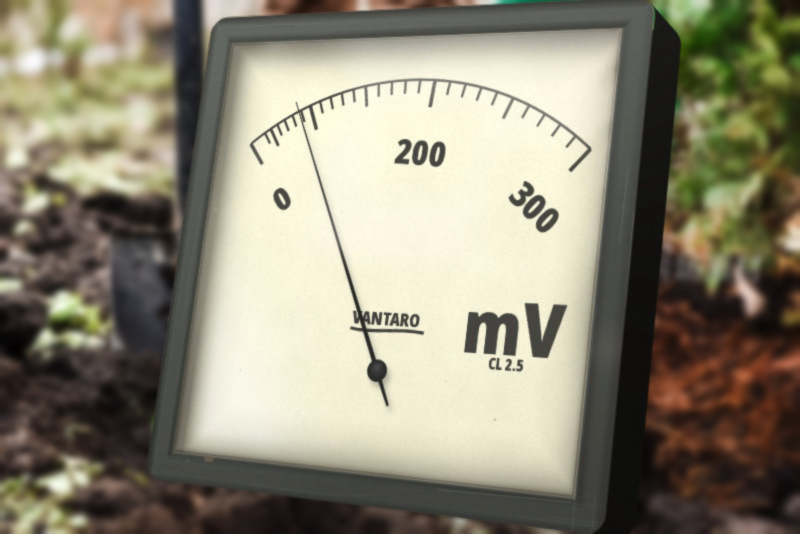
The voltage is value=90 unit=mV
